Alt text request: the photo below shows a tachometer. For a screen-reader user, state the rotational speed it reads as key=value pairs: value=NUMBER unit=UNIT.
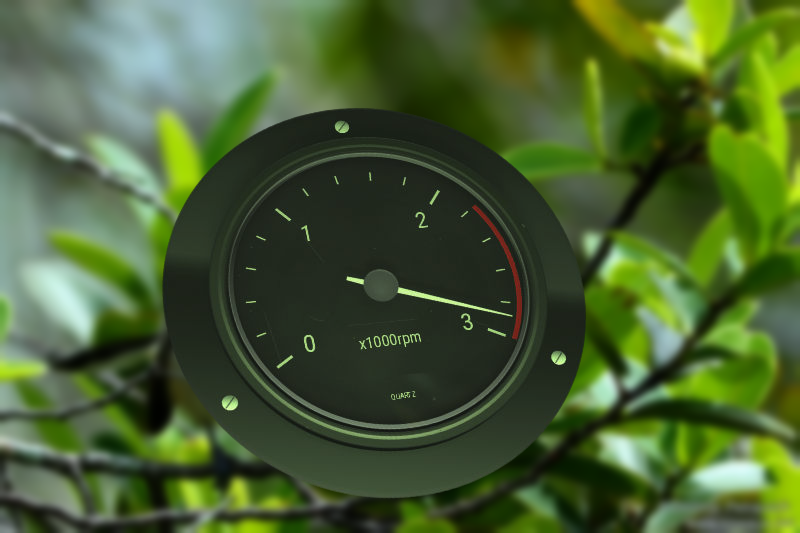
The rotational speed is value=2900 unit=rpm
